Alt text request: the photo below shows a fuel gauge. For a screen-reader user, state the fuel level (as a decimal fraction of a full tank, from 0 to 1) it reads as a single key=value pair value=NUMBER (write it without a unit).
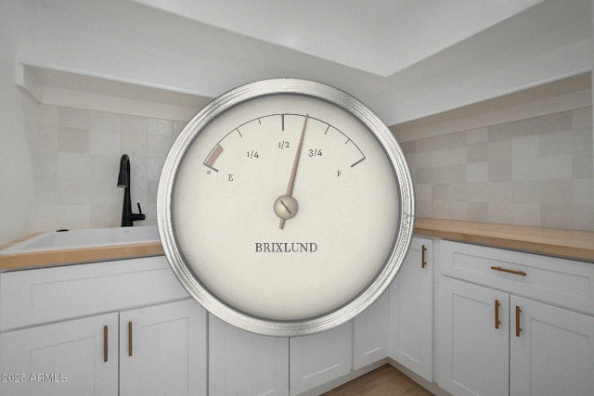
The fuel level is value=0.625
